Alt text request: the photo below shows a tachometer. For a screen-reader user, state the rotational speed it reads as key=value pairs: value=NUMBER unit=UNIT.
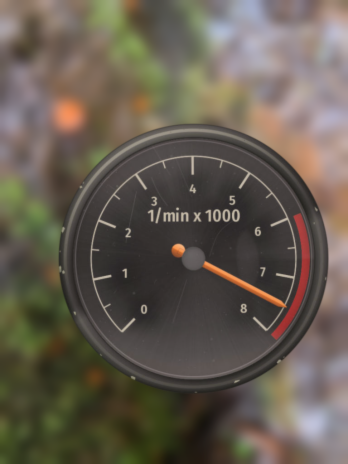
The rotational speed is value=7500 unit=rpm
